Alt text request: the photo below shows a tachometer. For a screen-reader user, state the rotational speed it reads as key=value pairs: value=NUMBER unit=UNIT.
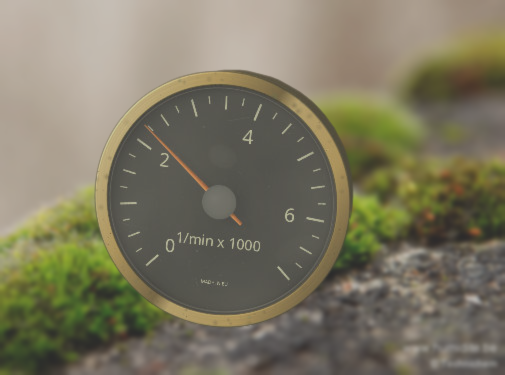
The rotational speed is value=2250 unit=rpm
